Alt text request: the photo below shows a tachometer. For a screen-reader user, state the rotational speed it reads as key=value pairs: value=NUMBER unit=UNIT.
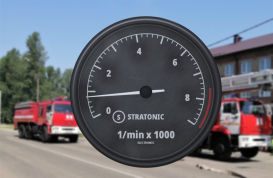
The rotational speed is value=800 unit=rpm
